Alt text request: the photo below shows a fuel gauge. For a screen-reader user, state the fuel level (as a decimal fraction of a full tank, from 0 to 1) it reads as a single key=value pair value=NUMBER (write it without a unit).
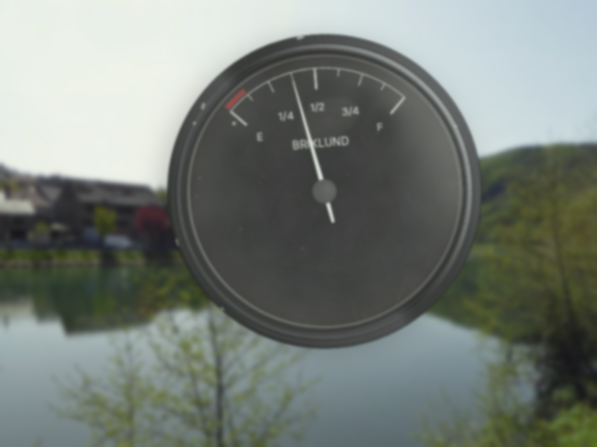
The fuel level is value=0.375
